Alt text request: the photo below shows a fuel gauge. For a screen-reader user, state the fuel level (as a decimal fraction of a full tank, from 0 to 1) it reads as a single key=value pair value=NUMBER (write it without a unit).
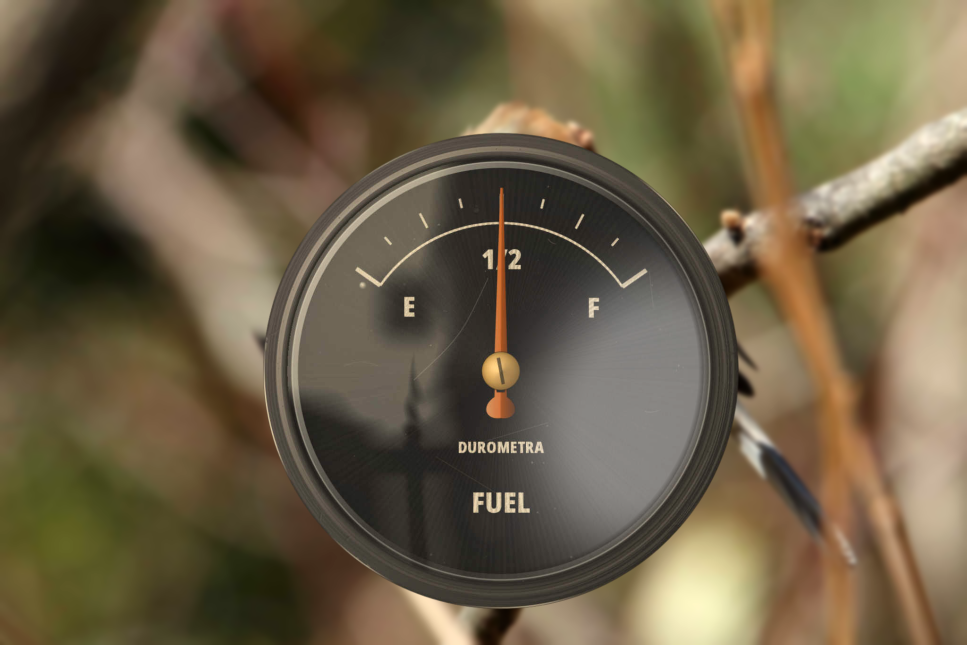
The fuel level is value=0.5
